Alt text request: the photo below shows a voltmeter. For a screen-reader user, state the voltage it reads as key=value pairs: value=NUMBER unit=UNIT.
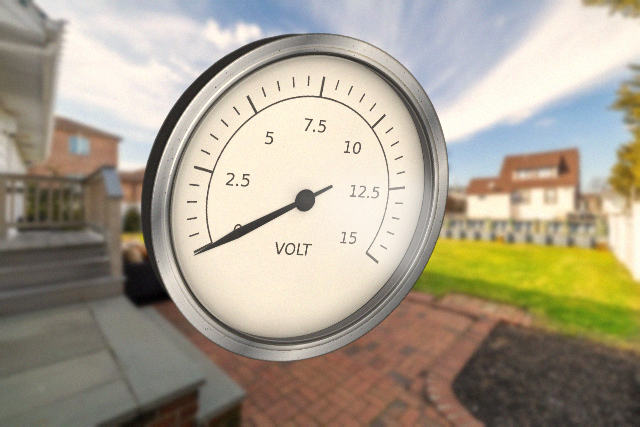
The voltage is value=0 unit=V
